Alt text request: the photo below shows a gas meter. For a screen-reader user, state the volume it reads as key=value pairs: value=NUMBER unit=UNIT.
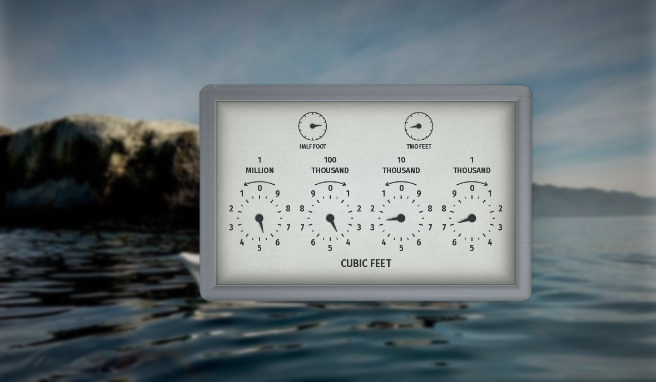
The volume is value=542700 unit=ft³
